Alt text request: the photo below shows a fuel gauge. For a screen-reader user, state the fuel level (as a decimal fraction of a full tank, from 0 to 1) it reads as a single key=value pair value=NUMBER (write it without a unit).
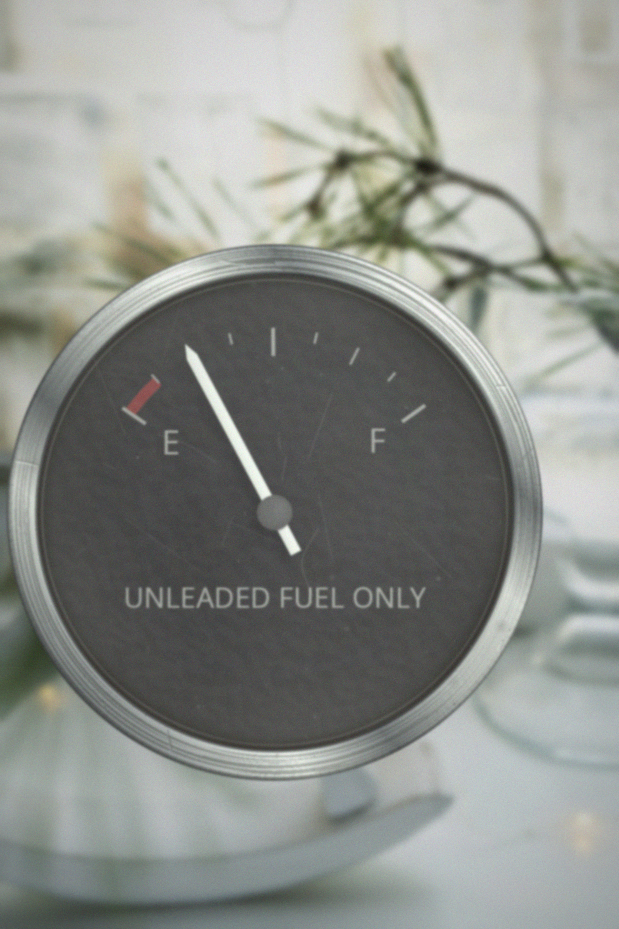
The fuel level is value=0.25
